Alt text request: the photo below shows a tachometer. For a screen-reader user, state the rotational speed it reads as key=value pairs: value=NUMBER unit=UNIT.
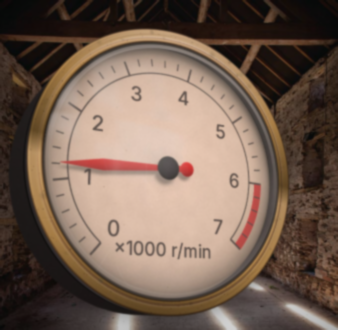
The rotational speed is value=1200 unit=rpm
